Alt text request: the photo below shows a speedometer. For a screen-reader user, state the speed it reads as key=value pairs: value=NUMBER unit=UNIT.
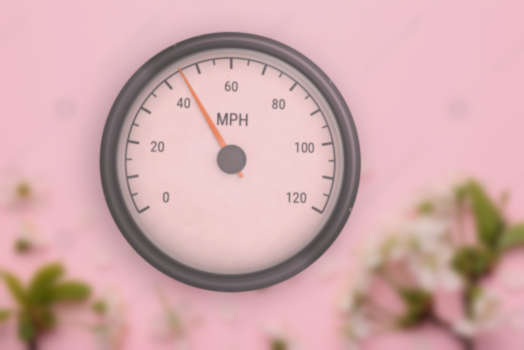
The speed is value=45 unit=mph
